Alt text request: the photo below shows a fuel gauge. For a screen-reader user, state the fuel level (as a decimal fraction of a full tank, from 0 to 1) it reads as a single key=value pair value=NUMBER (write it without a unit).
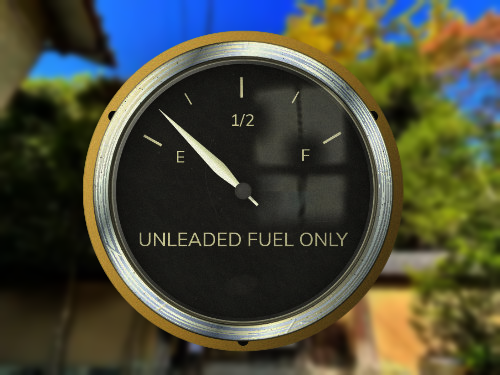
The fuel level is value=0.125
